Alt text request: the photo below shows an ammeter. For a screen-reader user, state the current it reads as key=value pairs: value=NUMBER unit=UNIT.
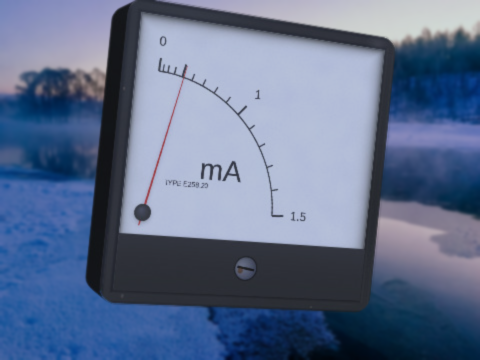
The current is value=0.5 unit=mA
